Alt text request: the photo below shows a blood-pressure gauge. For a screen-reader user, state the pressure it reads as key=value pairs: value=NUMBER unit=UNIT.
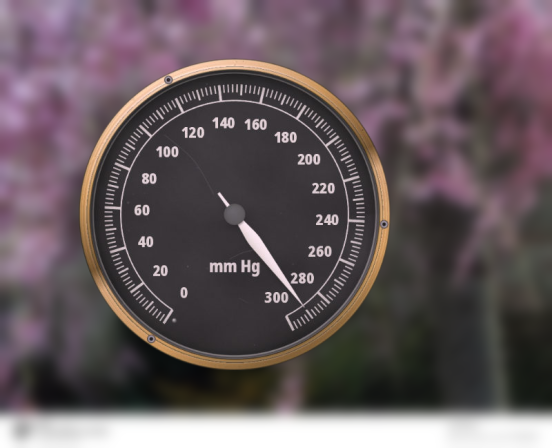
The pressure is value=290 unit=mmHg
